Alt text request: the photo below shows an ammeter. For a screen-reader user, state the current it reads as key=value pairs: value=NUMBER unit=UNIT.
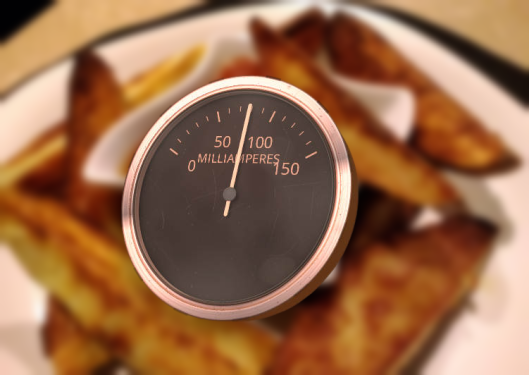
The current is value=80 unit=mA
